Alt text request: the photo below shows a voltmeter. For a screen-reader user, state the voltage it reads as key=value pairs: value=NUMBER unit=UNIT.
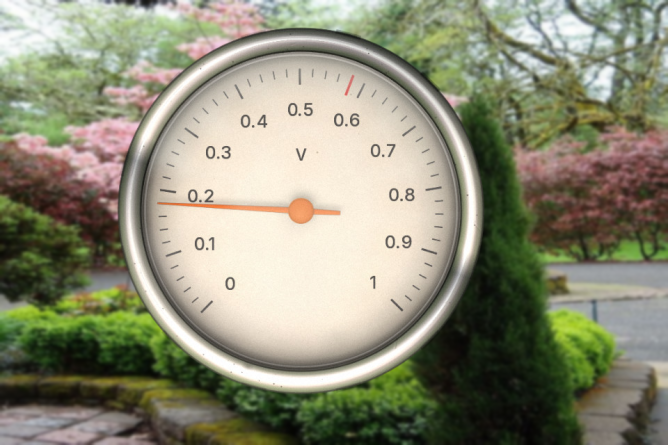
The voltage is value=0.18 unit=V
